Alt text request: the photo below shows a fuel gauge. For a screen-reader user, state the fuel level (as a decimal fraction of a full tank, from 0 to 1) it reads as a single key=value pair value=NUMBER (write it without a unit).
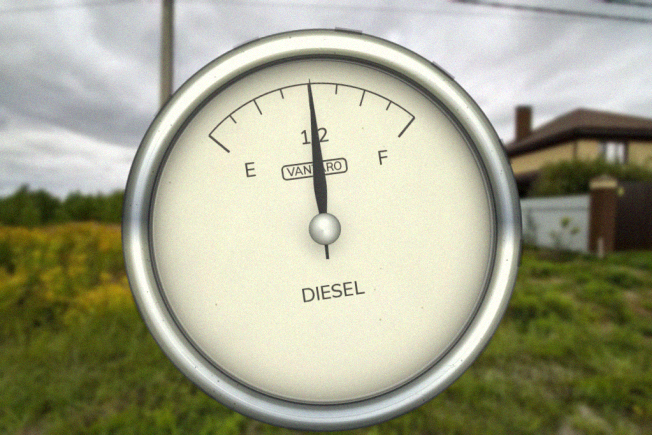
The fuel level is value=0.5
